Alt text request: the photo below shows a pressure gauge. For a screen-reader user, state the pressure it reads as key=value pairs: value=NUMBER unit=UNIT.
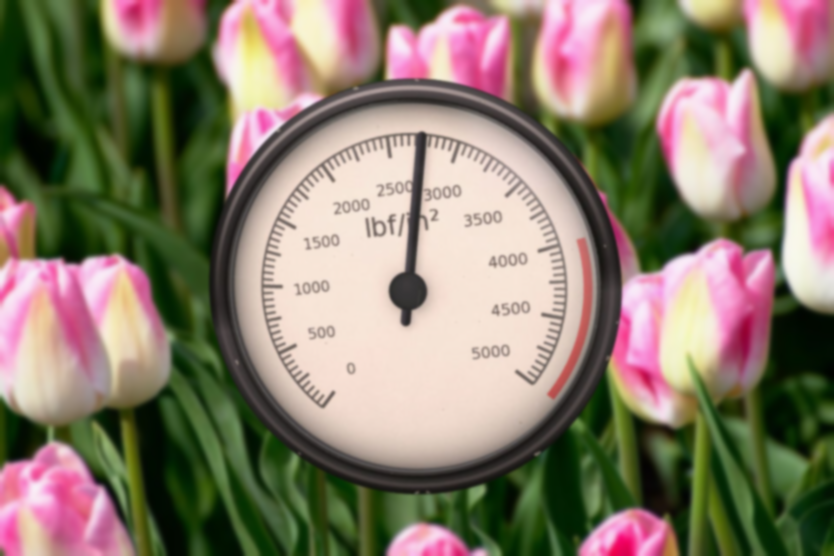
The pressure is value=2750 unit=psi
